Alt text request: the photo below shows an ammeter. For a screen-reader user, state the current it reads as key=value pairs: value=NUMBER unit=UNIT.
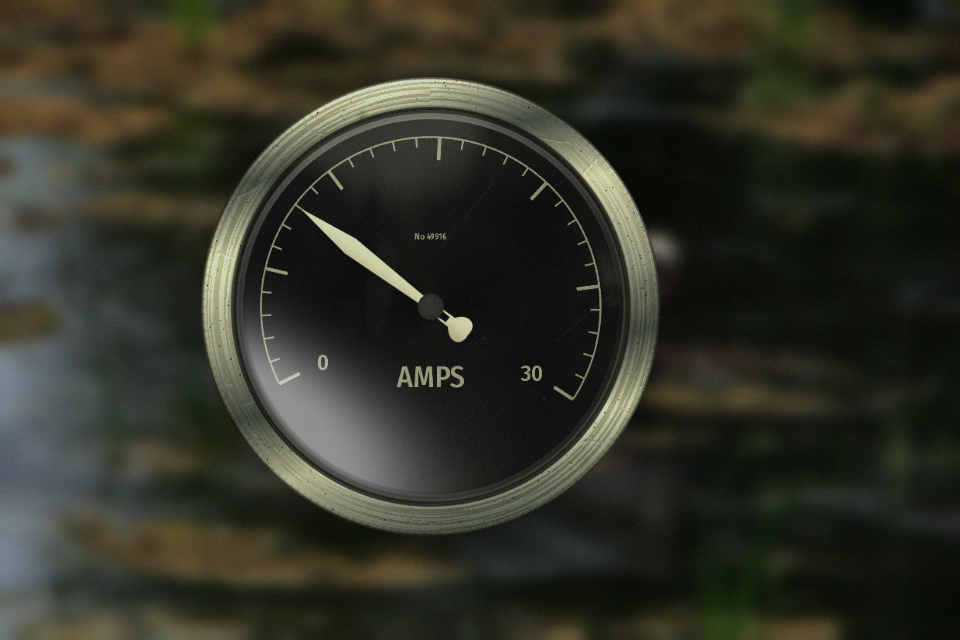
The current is value=8 unit=A
